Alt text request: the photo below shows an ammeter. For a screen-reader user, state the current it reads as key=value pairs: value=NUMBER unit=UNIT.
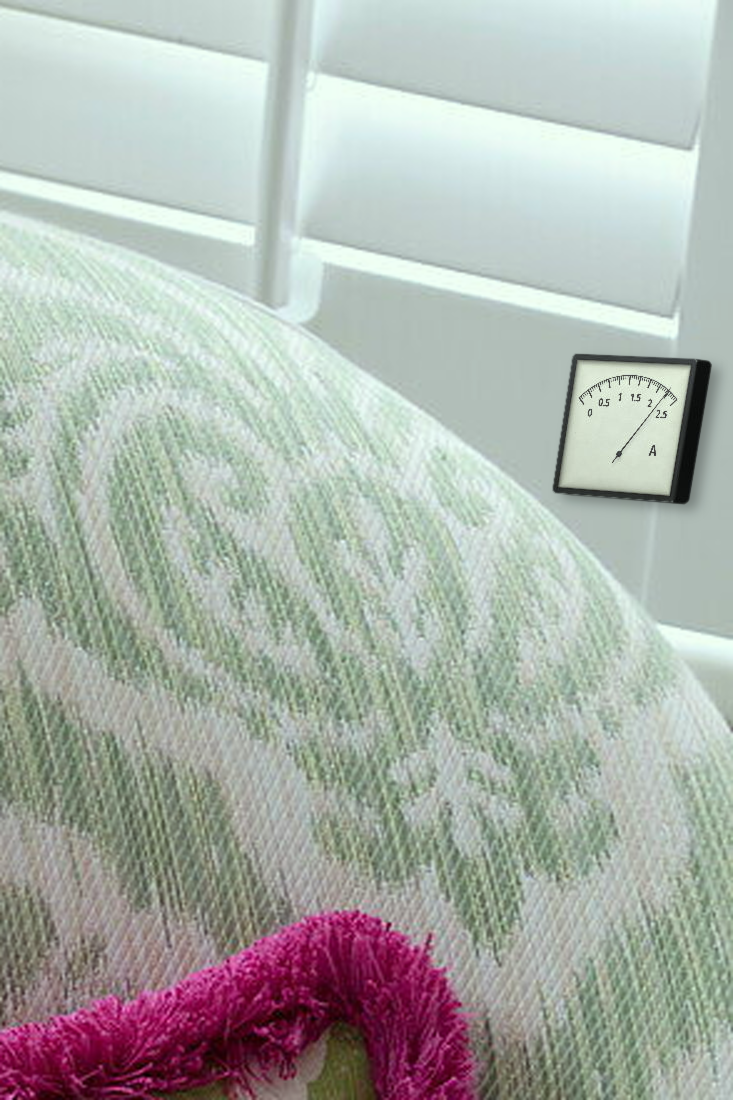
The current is value=2.25 unit=A
